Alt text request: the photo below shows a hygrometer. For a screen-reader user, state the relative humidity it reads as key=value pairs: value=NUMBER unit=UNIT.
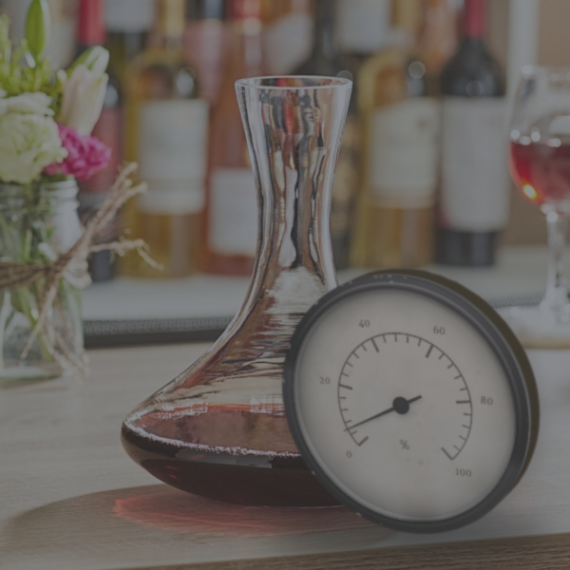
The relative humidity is value=6 unit=%
